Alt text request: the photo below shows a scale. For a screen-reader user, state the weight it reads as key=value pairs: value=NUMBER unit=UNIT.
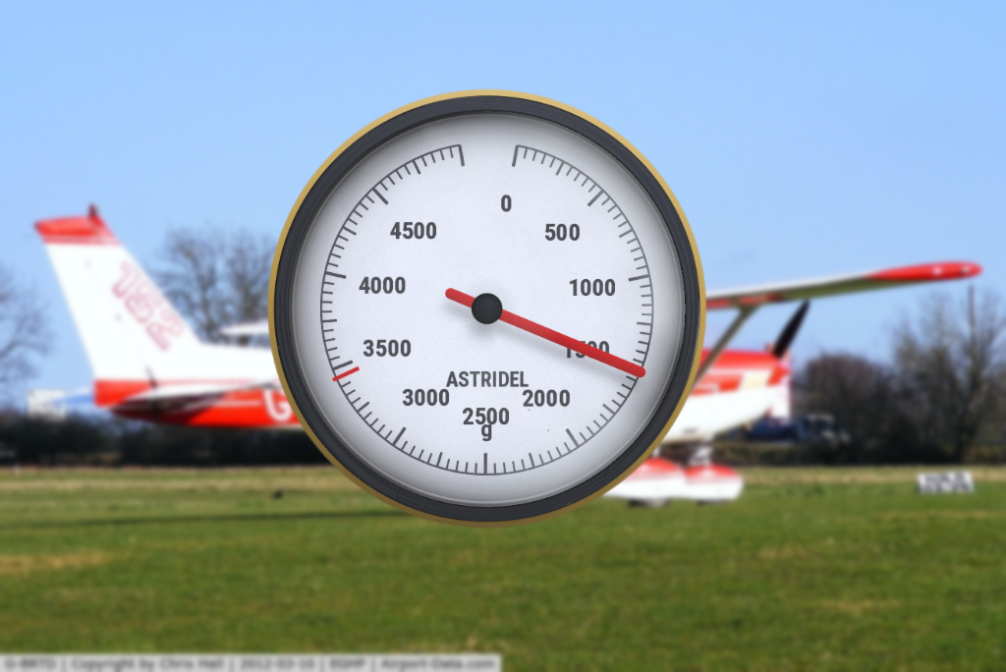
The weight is value=1500 unit=g
